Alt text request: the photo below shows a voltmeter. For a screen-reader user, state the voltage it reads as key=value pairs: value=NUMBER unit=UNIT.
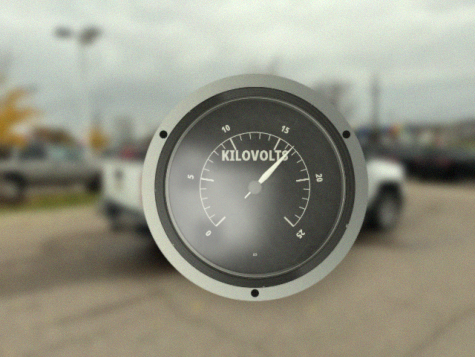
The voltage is value=16.5 unit=kV
